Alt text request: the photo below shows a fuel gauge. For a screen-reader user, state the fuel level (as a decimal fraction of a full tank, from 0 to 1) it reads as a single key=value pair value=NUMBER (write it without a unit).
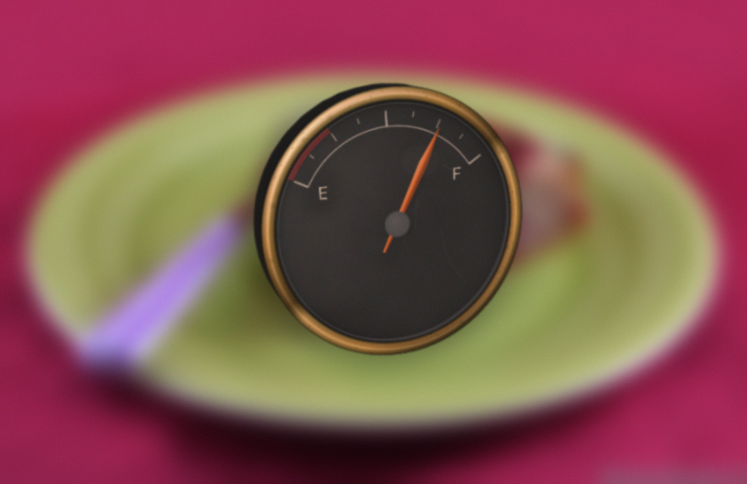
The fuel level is value=0.75
